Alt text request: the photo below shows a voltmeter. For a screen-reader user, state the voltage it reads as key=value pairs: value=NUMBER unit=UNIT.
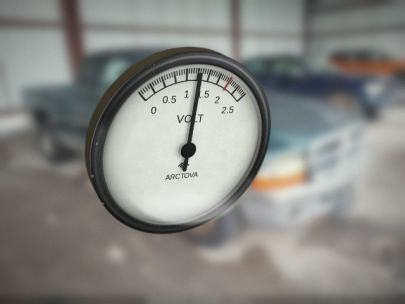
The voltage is value=1.25 unit=V
